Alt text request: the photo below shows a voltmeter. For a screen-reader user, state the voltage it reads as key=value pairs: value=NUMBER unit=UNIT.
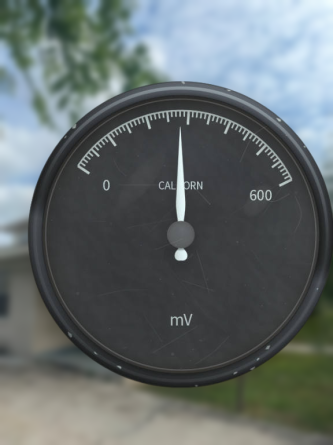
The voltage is value=280 unit=mV
